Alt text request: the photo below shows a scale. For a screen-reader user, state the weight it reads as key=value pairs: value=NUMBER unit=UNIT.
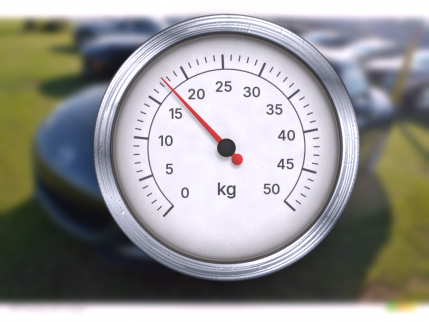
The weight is value=17.5 unit=kg
